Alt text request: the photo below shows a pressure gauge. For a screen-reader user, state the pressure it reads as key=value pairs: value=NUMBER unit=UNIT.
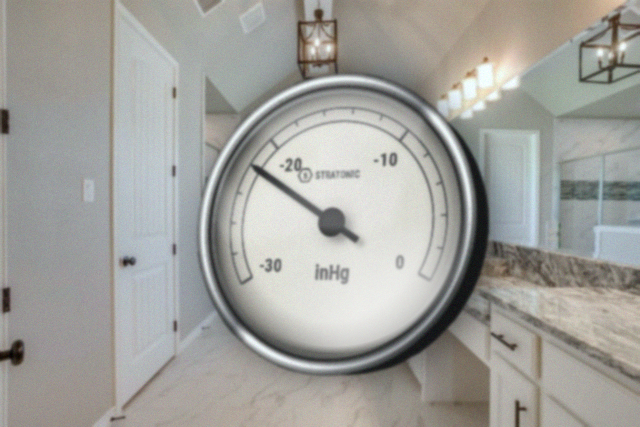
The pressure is value=-22 unit=inHg
